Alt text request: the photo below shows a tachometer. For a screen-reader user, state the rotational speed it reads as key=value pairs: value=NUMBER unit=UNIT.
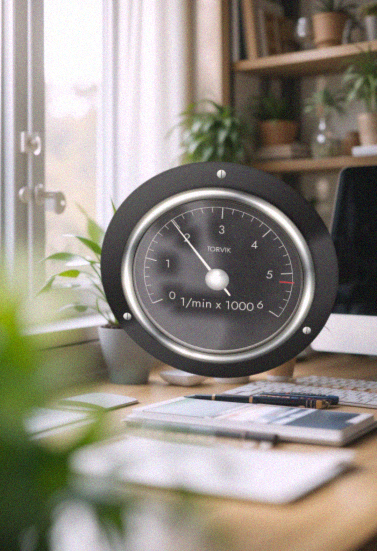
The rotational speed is value=2000 unit=rpm
